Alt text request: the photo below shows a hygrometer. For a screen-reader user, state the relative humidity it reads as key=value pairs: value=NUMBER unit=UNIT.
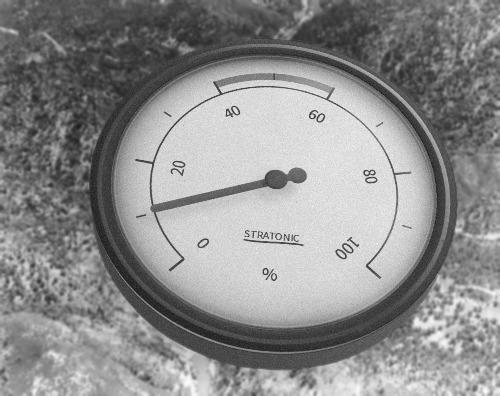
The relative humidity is value=10 unit=%
